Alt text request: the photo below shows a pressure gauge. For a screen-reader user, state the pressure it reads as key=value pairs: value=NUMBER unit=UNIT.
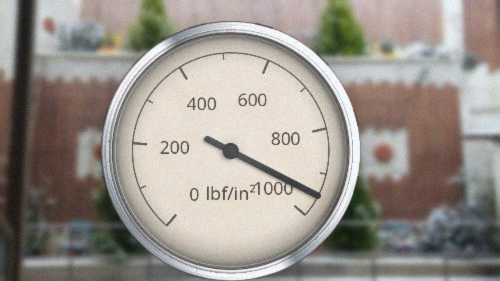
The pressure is value=950 unit=psi
